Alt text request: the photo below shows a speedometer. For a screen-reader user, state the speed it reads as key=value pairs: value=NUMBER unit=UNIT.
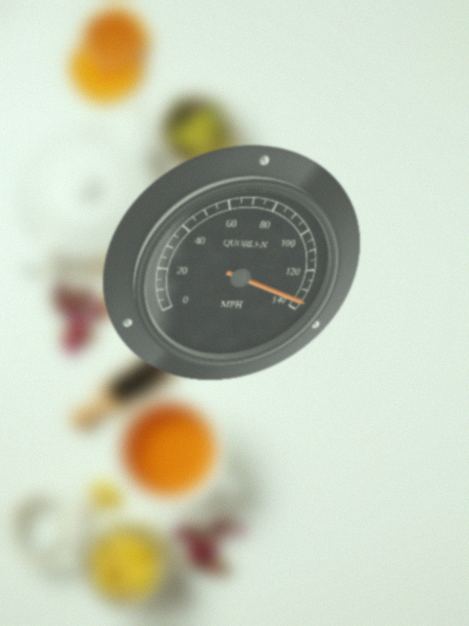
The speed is value=135 unit=mph
